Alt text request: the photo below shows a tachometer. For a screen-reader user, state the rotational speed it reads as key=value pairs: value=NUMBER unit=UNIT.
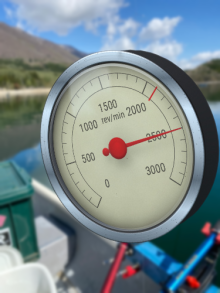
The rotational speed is value=2500 unit=rpm
